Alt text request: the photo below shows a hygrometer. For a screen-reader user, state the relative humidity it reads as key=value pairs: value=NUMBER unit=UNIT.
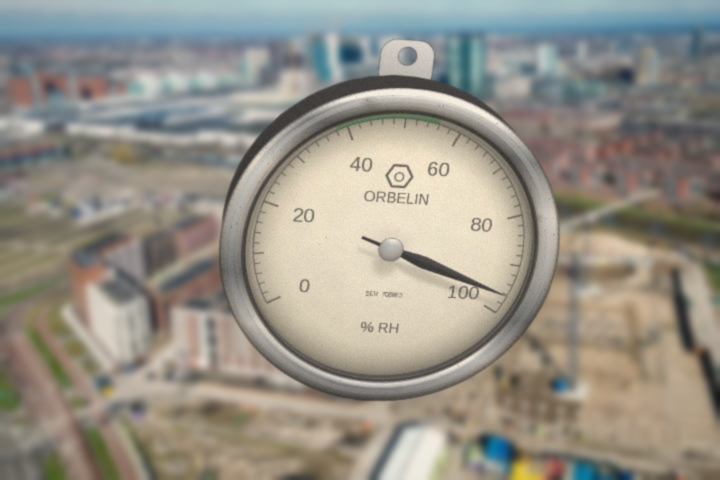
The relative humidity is value=96 unit=%
